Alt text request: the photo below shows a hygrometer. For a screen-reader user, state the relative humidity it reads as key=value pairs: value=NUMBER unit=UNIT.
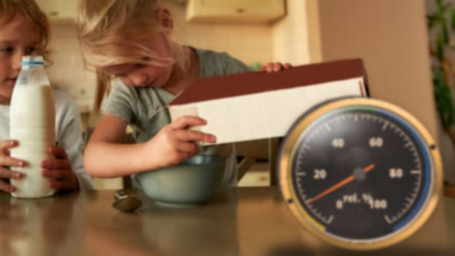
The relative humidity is value=10 unit=%
